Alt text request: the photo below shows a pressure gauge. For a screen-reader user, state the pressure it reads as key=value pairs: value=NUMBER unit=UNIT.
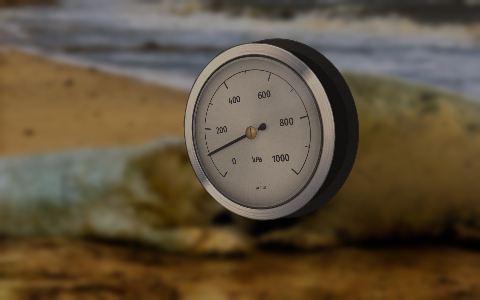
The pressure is value=100 unit=kPa
